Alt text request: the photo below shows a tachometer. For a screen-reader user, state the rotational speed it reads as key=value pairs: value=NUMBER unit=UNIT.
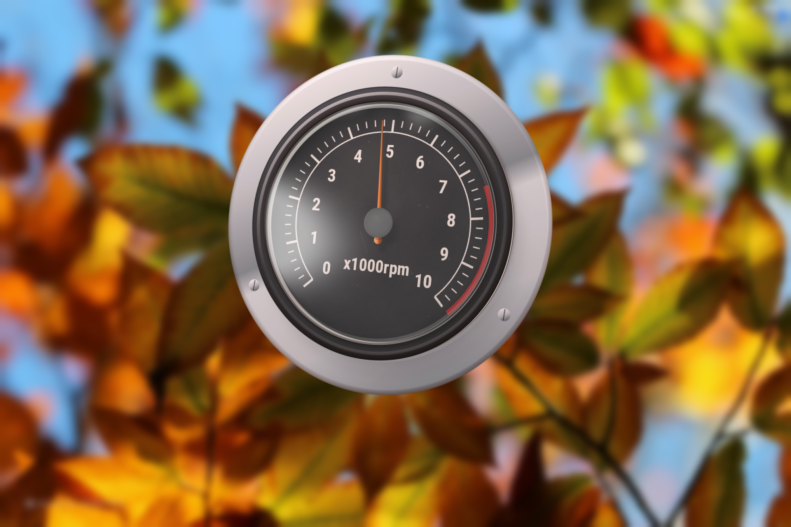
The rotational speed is value=4800 unit=rpm
